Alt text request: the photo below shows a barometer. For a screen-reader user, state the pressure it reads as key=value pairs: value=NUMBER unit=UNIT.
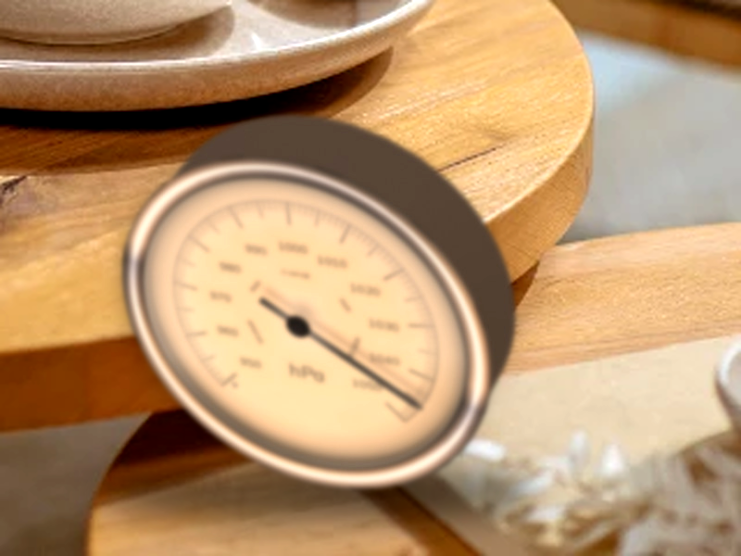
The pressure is value=1045 unit=hPa
